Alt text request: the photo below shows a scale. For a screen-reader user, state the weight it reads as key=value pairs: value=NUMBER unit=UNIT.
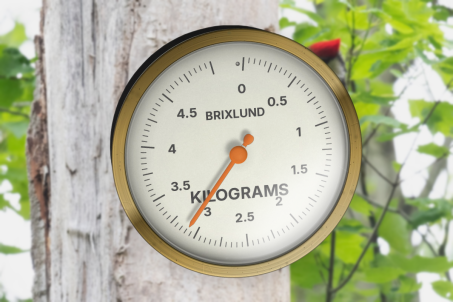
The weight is value=3.1 unit=kg
